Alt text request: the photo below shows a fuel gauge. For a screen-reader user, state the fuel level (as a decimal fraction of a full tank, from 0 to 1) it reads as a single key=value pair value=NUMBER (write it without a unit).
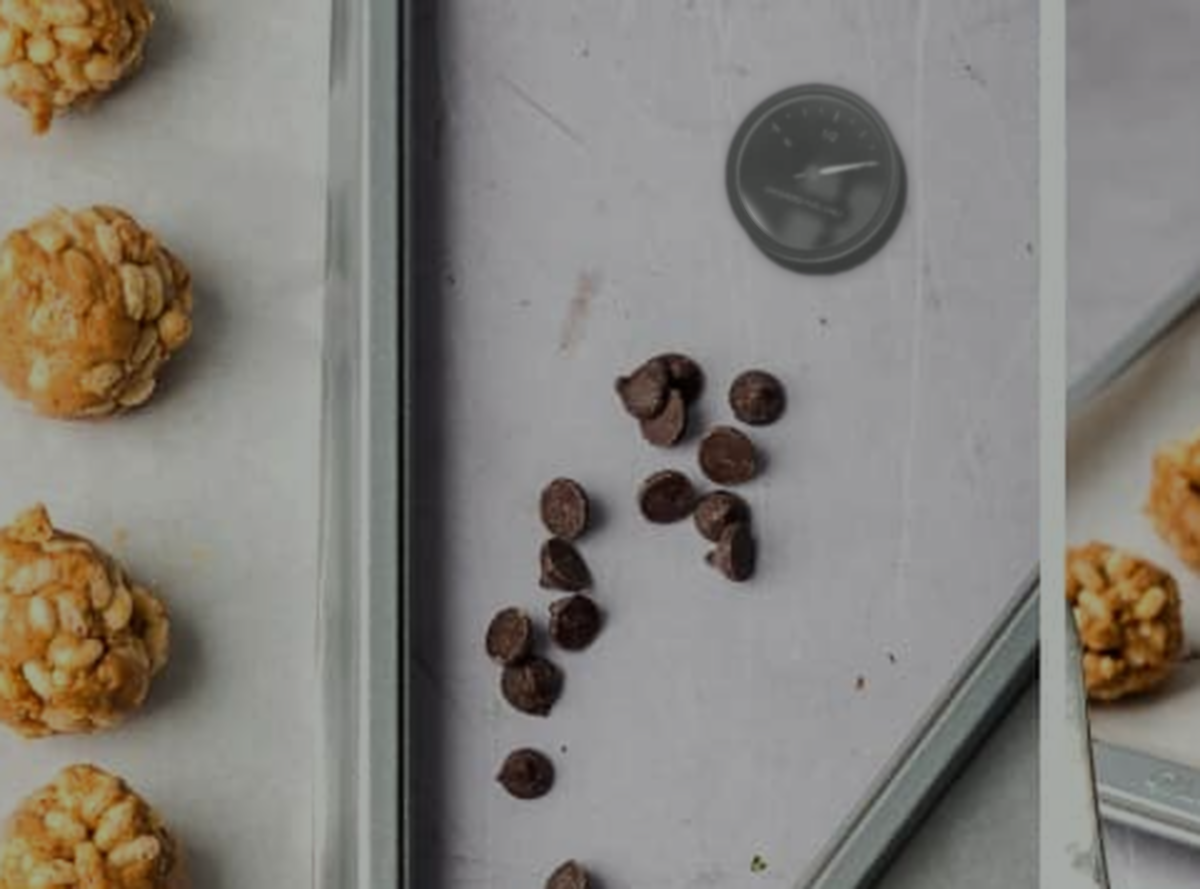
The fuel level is value=1
